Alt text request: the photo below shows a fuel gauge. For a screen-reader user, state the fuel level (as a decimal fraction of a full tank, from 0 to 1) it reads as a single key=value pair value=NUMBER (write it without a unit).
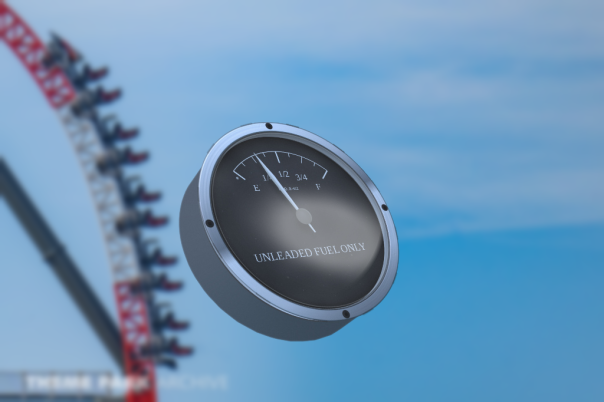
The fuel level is value=0.25
